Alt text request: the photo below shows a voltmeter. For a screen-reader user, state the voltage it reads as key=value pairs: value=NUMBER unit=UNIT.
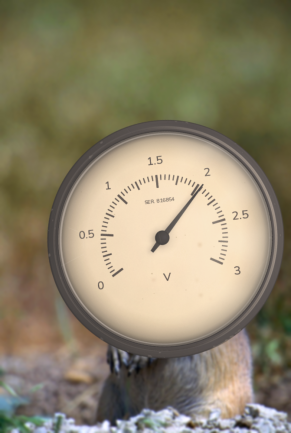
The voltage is value=2.05 unit=V
